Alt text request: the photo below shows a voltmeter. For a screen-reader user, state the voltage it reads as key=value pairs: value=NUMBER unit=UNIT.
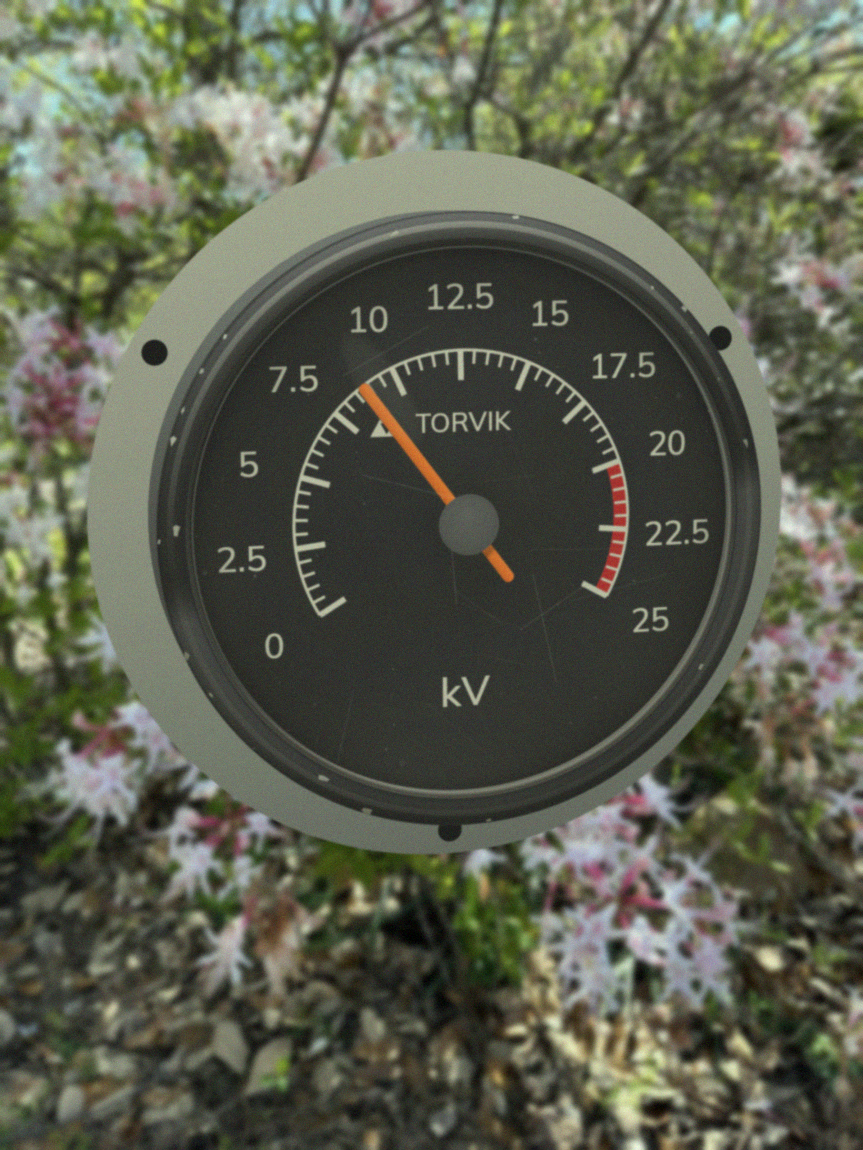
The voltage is value=8.75 unit=kV
